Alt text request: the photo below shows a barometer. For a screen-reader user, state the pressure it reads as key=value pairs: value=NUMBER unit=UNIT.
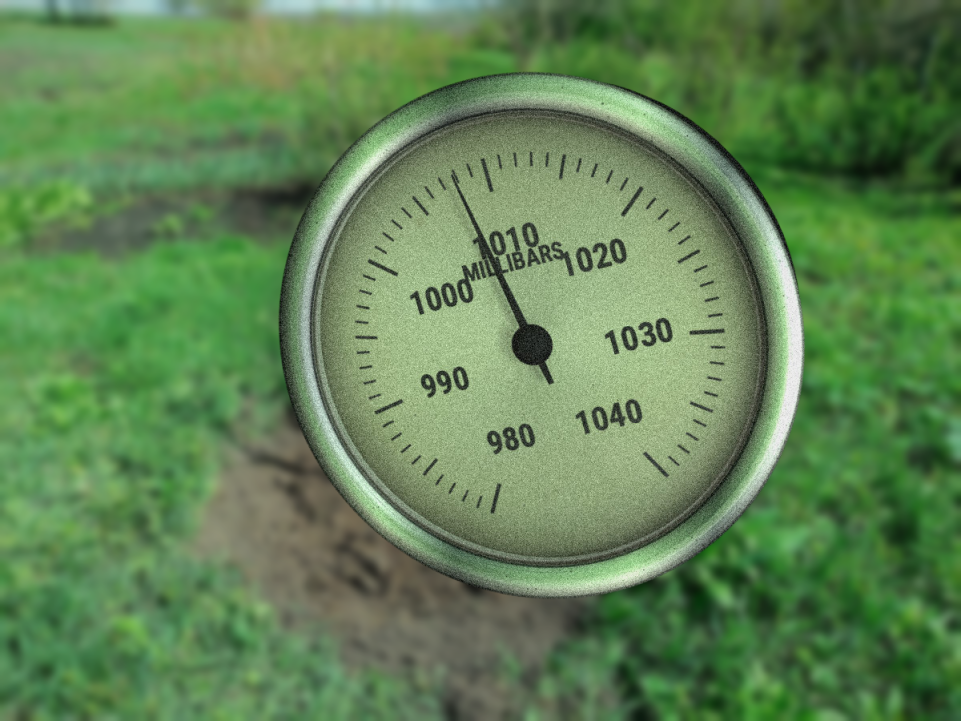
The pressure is value=1008 unit=mbar
